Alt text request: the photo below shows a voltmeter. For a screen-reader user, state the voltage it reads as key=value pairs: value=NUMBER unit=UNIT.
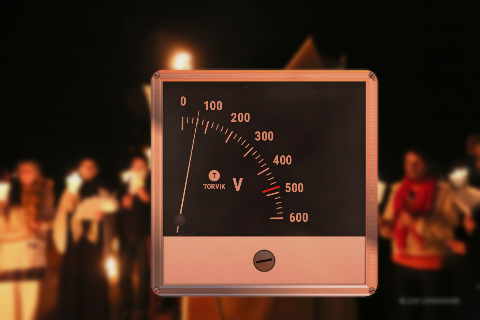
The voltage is value=60 unit=V
